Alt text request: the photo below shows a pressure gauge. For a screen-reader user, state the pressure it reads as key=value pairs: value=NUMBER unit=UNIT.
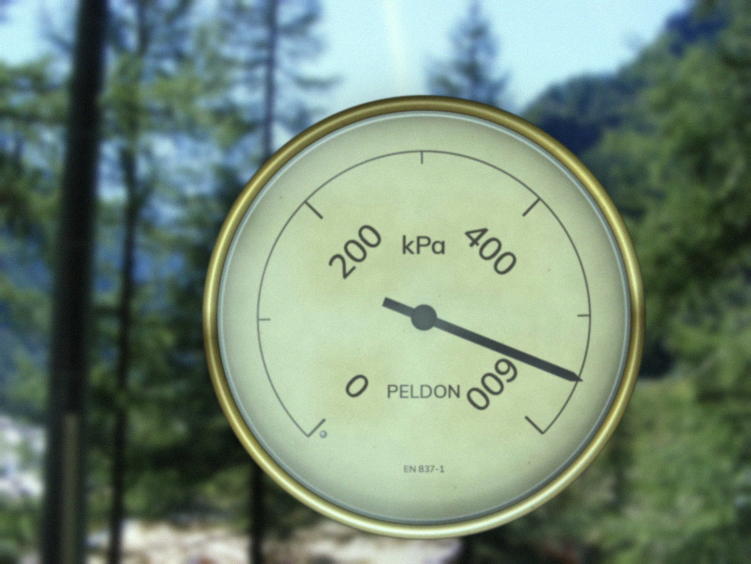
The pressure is value=550 unit=kPa
